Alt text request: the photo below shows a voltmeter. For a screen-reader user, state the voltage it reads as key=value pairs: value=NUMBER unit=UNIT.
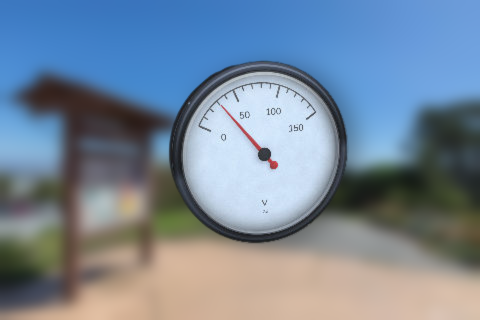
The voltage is value=30 unit=V
